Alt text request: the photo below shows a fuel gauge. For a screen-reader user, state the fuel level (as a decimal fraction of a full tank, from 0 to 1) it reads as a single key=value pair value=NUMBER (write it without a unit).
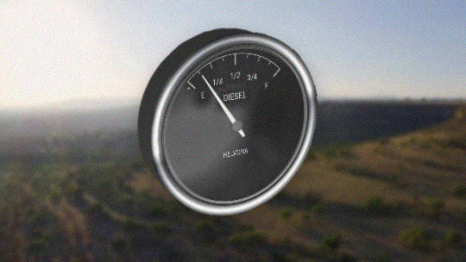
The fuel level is value=0.125
